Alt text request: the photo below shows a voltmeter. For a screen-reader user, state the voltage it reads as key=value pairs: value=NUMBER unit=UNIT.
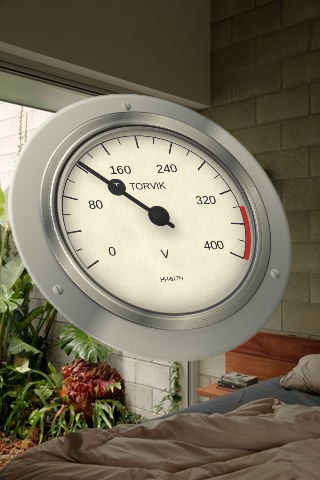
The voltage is value=120 unit=V
